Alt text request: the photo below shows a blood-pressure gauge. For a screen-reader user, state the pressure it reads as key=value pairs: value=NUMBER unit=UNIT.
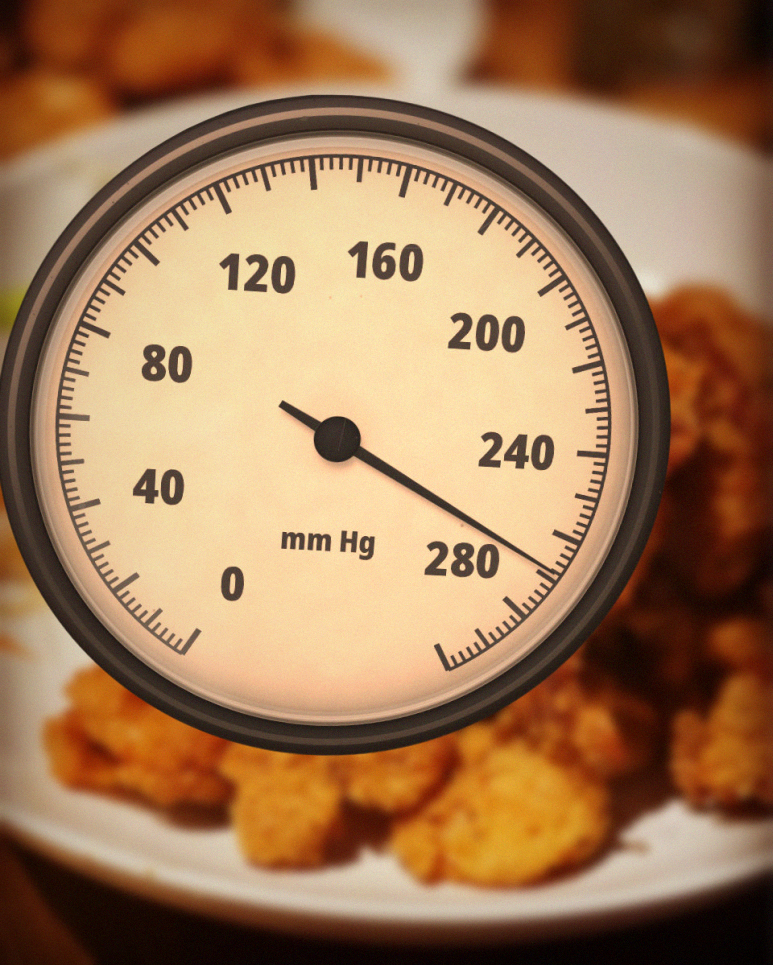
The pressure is value=268 unit=mmHg
